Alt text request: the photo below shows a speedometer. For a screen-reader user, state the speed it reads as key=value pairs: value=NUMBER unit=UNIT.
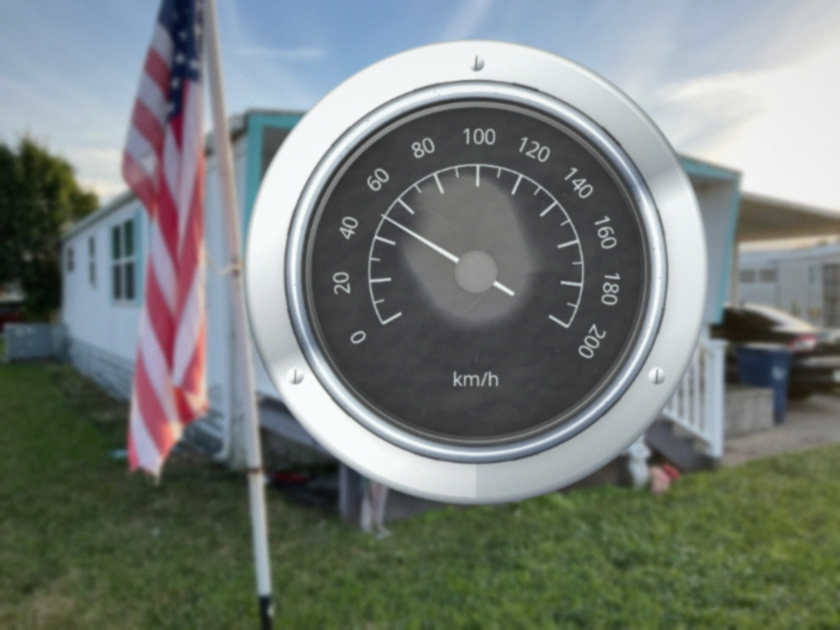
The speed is value=50 unit=km/h
